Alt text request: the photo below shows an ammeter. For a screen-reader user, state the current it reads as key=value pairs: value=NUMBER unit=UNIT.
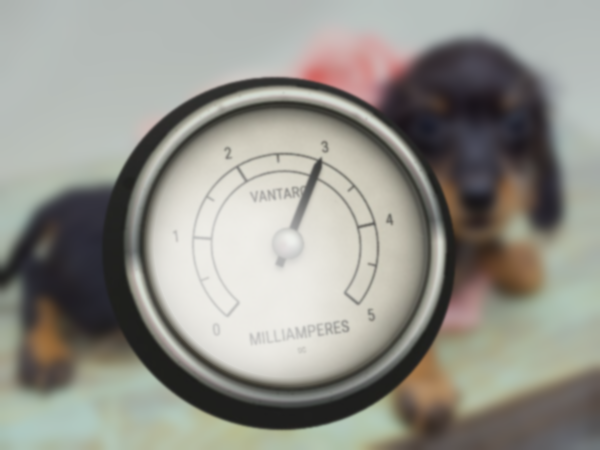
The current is value=3 unit=mA
